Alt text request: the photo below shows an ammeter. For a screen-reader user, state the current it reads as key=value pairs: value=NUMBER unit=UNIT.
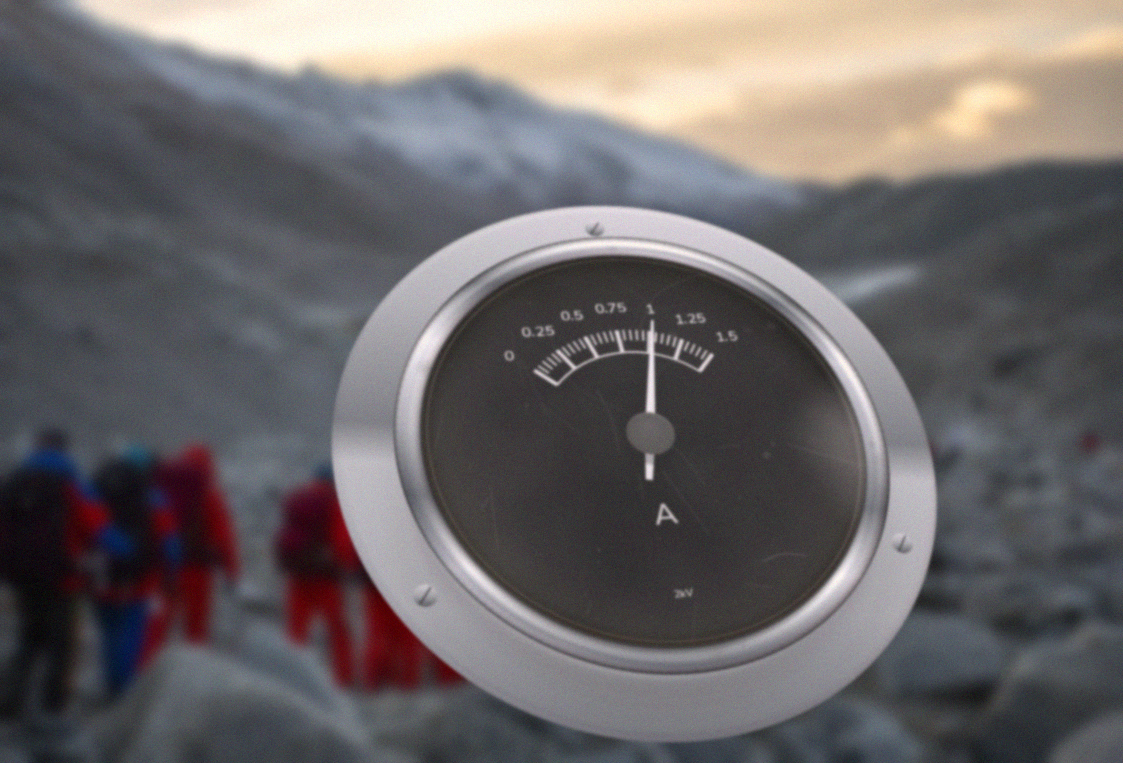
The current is value=1 unit=A
